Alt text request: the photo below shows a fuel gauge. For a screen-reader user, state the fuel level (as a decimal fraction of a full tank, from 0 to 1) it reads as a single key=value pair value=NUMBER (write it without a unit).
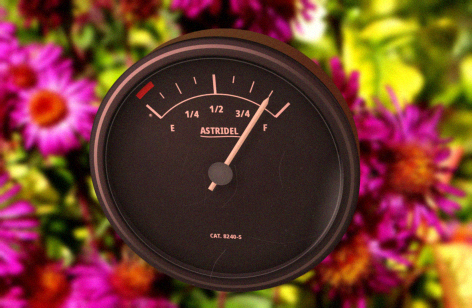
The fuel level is value=0.875
